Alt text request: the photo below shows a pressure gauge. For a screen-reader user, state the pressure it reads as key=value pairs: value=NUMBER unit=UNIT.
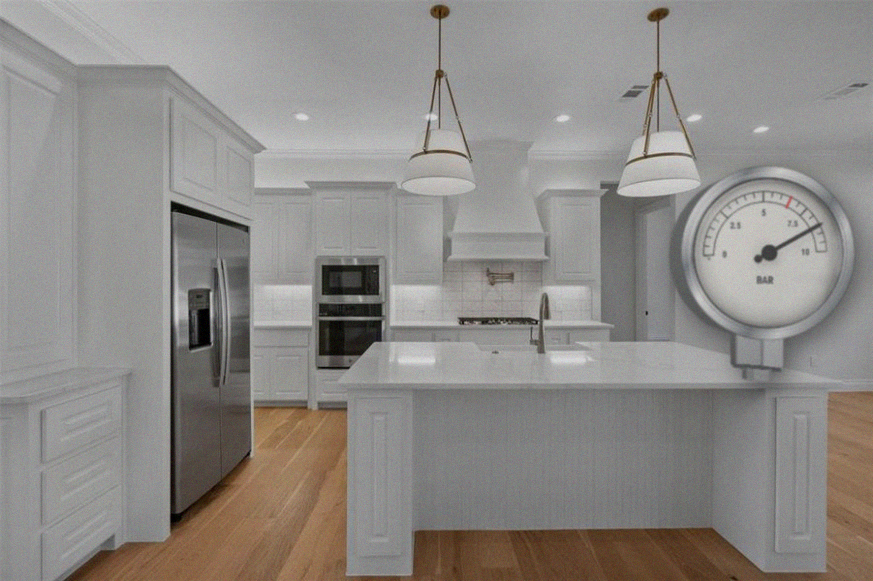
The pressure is value=8.5 unit=bar
